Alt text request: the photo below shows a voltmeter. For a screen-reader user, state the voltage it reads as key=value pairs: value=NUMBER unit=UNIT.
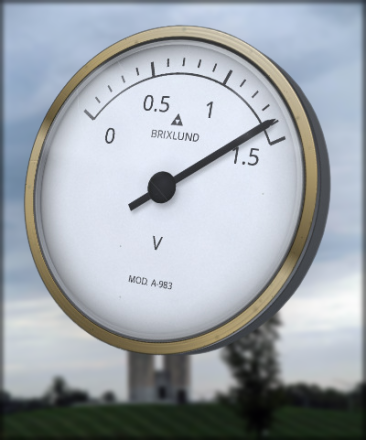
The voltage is value=1.4 unit=V
